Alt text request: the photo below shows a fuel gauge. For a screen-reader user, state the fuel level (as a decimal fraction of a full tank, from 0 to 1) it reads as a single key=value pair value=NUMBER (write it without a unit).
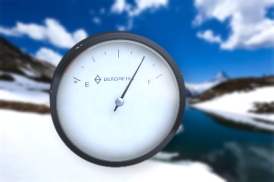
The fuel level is value=0.75
